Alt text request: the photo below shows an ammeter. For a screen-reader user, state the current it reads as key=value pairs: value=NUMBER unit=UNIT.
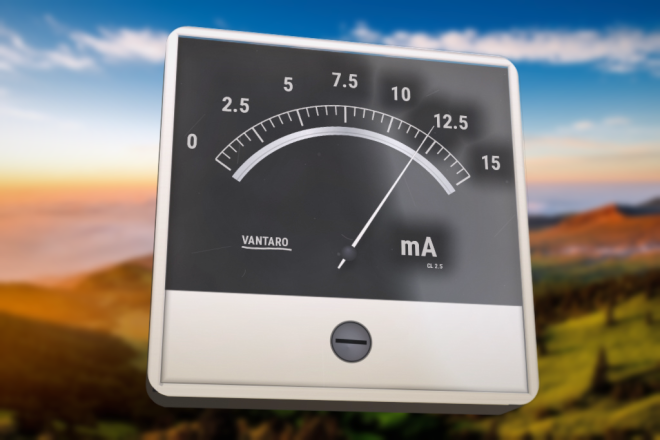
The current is value=12 unit=mA
